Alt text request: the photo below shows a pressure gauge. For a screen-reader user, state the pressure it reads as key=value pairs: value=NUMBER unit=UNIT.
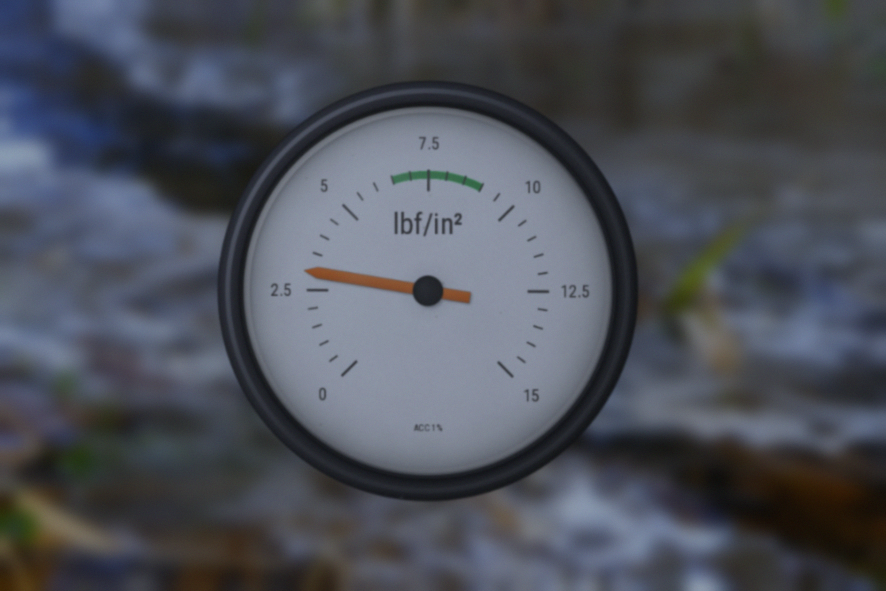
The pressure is value=3 unit=psi
